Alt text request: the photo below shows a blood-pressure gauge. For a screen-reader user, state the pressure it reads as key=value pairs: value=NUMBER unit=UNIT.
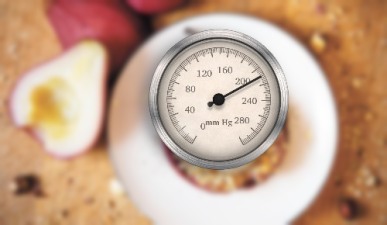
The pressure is value=210 unit=mmHg
